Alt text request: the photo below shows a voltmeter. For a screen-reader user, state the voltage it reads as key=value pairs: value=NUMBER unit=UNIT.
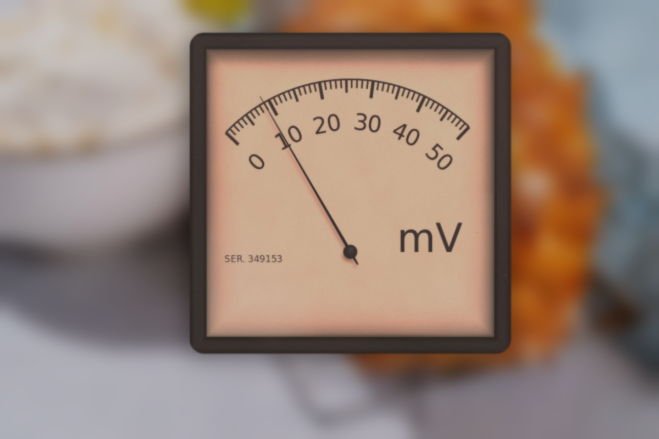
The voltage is value=9 unit=mV
